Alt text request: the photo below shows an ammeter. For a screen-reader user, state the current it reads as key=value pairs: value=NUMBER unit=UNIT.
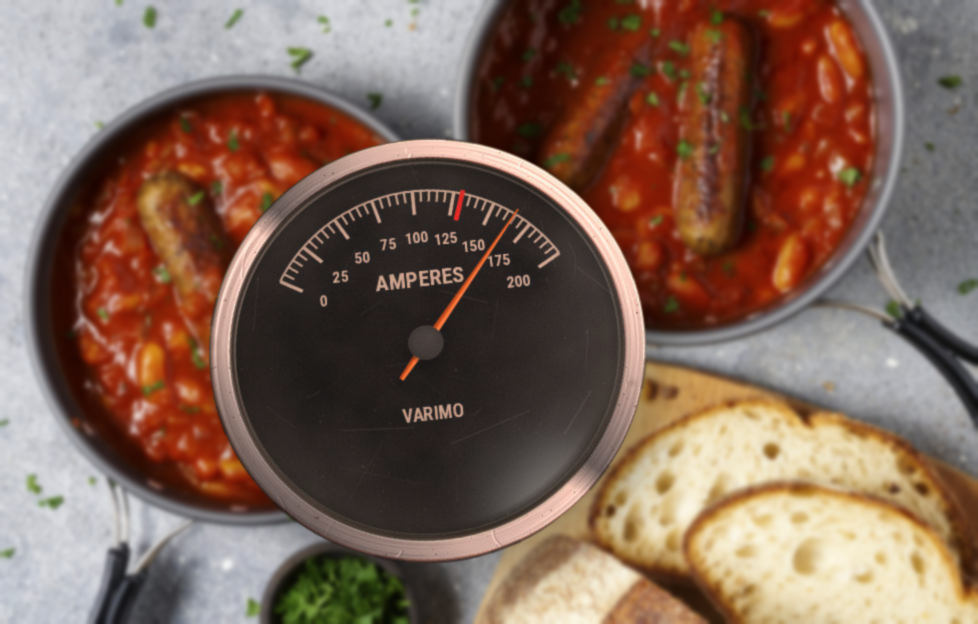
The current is value=165 unit=A
